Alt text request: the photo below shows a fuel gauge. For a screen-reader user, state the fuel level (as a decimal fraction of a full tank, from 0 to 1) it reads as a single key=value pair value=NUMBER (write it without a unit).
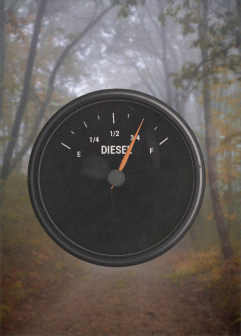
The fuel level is value=0.75
